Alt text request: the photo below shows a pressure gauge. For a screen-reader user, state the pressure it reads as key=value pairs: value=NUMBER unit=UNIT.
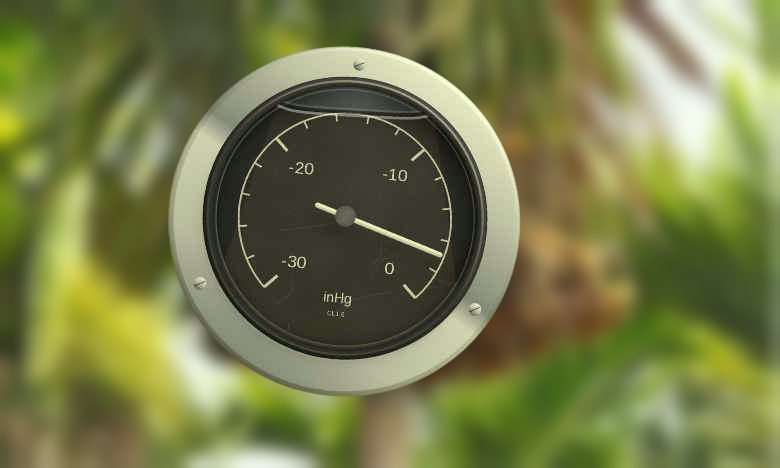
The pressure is value=-3 unit=inHg
